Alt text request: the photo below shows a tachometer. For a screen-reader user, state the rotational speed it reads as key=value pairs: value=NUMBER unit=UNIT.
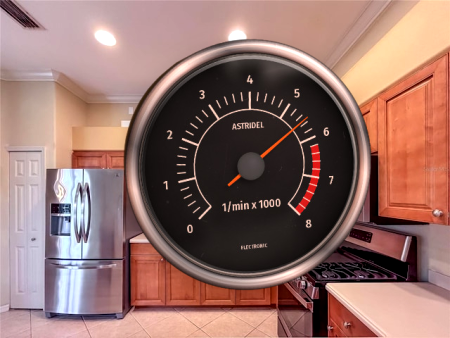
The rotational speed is value=5500 unit=rpm
